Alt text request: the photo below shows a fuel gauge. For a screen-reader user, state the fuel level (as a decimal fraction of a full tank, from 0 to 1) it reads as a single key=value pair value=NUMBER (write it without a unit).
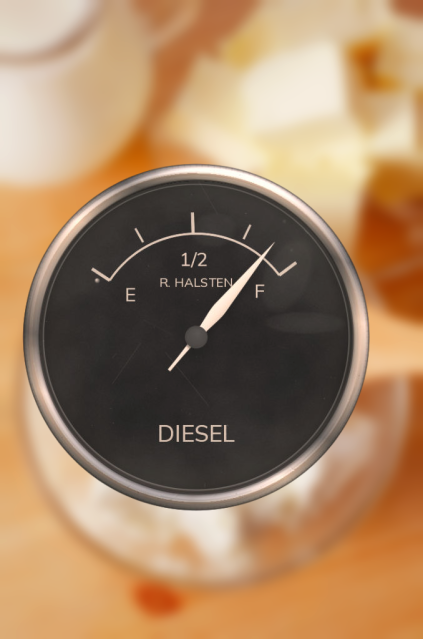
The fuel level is value=0.875
